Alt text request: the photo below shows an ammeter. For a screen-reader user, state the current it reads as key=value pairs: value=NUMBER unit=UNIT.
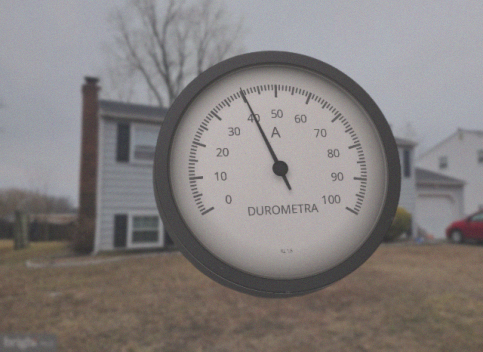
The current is value=40 unit=A
